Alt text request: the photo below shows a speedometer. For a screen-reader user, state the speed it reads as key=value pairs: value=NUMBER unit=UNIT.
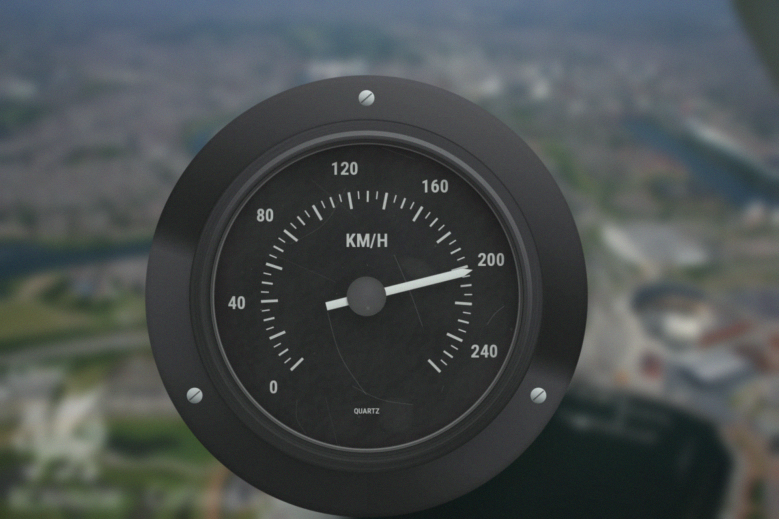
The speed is value=202.5 unit=km/h
